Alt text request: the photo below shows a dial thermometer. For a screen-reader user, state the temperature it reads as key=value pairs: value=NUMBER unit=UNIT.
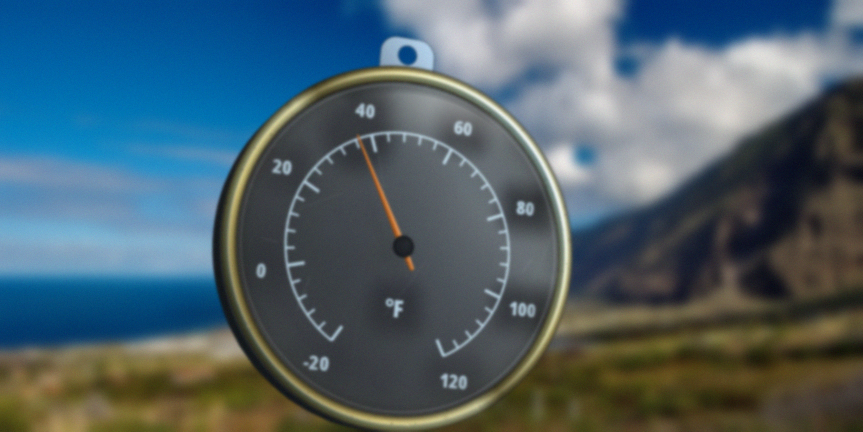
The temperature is value=36 unit=°F
